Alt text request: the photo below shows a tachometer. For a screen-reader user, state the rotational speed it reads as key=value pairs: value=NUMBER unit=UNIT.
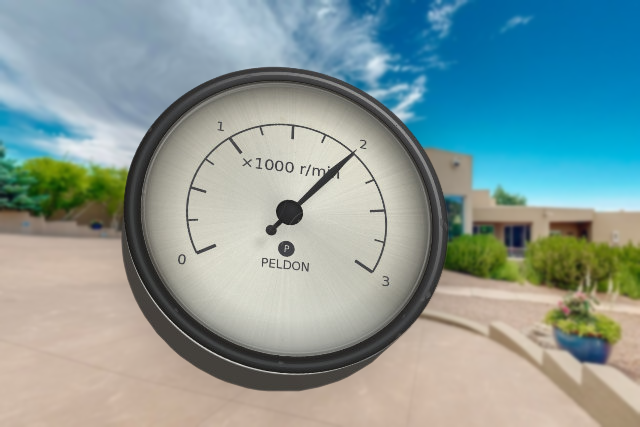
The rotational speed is value=2000 unit=rpm
